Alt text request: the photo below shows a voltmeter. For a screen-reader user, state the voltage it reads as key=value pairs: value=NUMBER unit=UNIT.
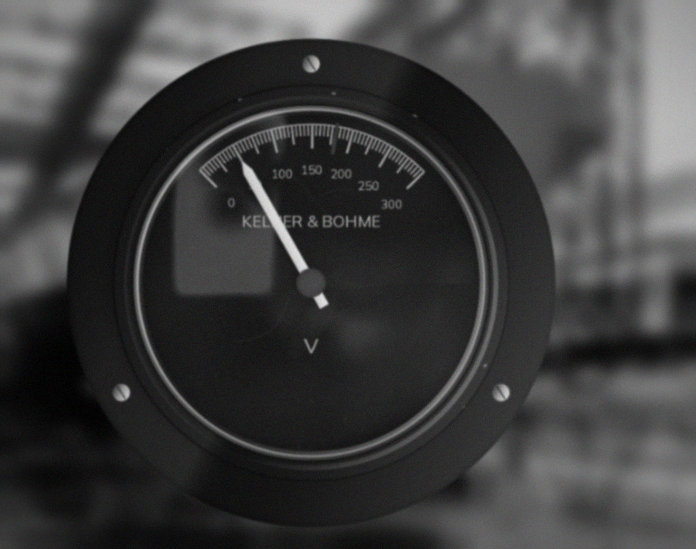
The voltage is value=50 unit=V
